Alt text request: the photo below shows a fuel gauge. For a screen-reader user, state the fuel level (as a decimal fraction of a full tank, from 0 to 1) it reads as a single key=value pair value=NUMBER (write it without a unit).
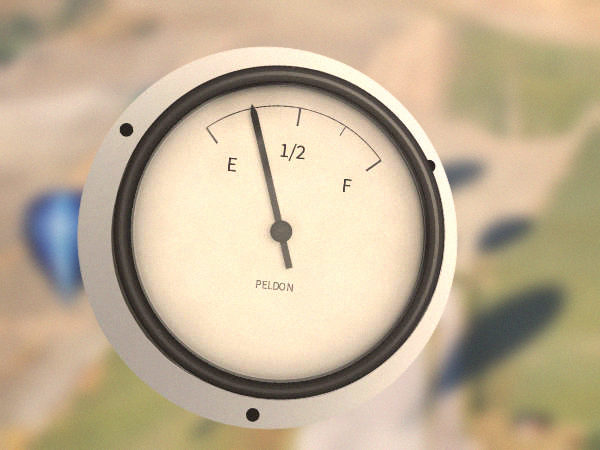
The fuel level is value=0.25
